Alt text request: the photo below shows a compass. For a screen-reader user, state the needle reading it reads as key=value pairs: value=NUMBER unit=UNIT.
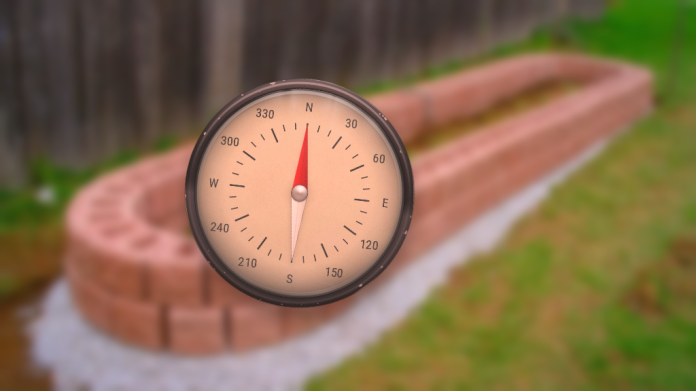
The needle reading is value=0 unit=°
